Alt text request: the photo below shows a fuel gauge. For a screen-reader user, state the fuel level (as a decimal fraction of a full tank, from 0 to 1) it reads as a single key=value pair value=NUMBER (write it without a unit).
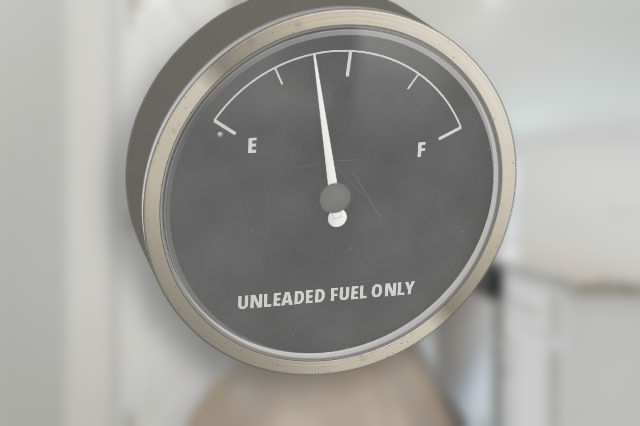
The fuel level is value=0.375
